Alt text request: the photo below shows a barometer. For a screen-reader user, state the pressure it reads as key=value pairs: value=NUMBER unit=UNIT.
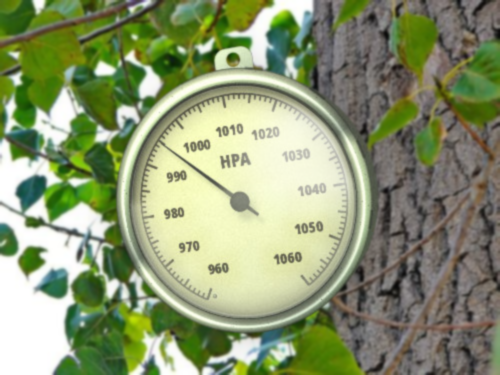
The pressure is value=995 unit=hPa
